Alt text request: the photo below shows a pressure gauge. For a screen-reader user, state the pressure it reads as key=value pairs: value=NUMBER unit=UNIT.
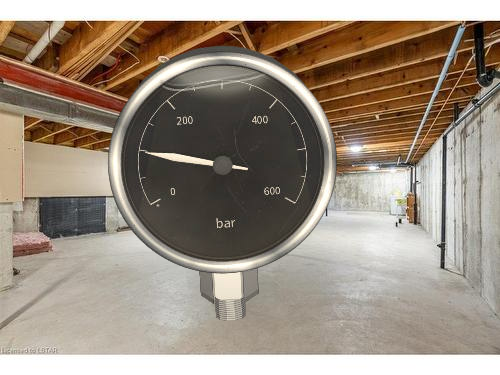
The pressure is value=100 unit=bar
